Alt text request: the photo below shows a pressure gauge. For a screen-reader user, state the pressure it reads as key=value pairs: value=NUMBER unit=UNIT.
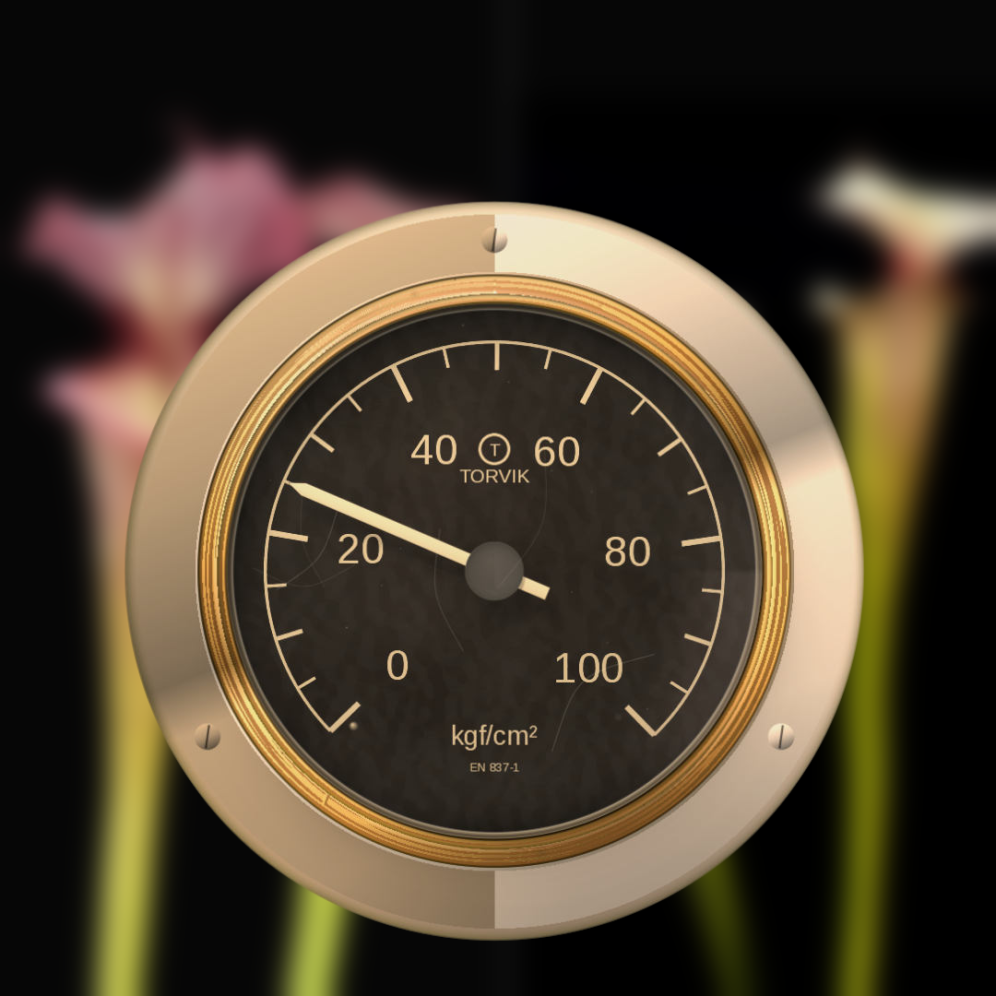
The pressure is value=25 unit=kg/cm²
